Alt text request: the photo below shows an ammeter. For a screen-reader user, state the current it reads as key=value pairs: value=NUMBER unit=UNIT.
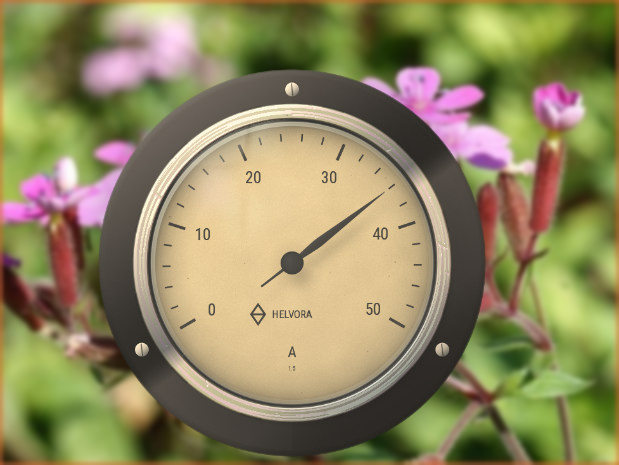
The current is value=36 unit=A
